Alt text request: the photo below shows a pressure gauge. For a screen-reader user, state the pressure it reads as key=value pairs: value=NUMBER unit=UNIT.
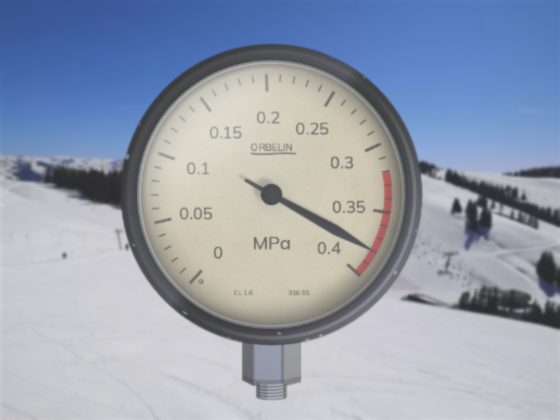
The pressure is value=0.38 unit=MPa
